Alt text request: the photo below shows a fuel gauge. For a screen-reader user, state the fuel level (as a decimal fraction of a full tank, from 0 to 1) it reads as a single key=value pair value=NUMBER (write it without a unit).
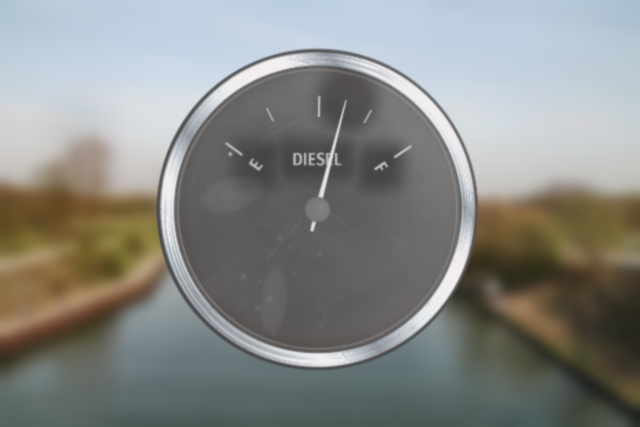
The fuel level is value=0.625
